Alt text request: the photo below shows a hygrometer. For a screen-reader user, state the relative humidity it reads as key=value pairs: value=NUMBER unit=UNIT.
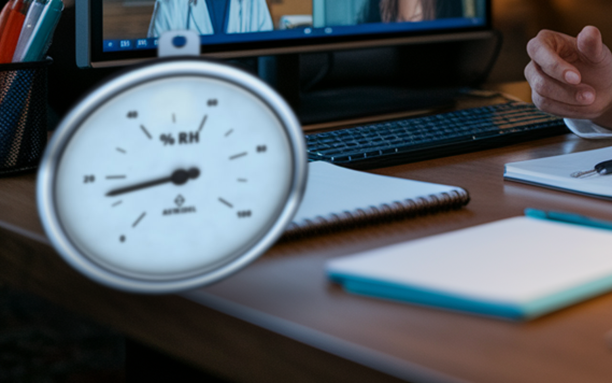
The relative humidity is value=15 unit=%
